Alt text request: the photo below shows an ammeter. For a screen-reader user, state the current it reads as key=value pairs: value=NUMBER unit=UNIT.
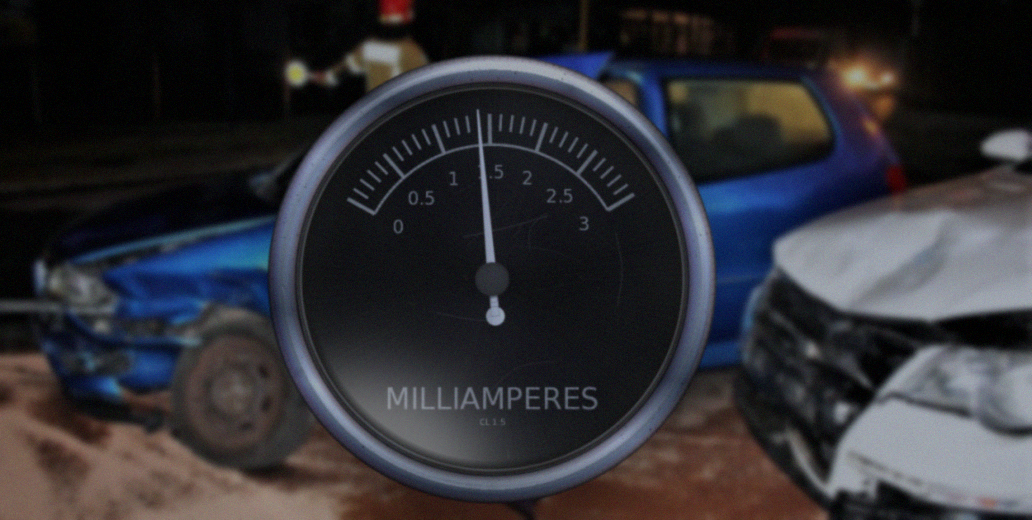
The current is value=1.4 unit=mA
